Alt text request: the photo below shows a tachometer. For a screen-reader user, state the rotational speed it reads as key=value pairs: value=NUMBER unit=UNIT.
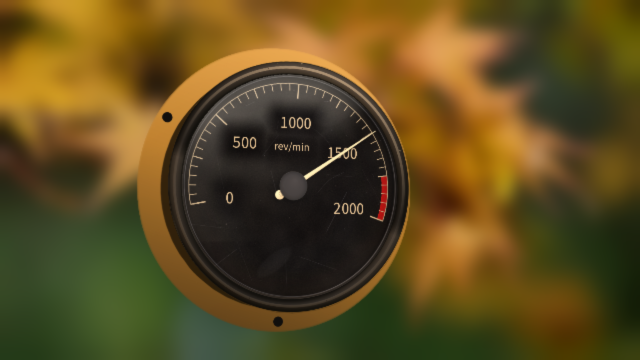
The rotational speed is value=1500 unit=rpm
